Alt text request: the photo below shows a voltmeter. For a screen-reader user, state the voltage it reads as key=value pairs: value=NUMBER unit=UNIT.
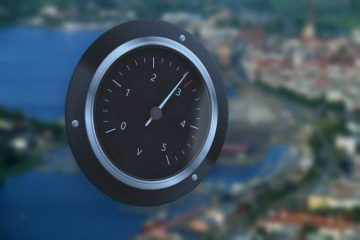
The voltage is value=2.8 unit=V
